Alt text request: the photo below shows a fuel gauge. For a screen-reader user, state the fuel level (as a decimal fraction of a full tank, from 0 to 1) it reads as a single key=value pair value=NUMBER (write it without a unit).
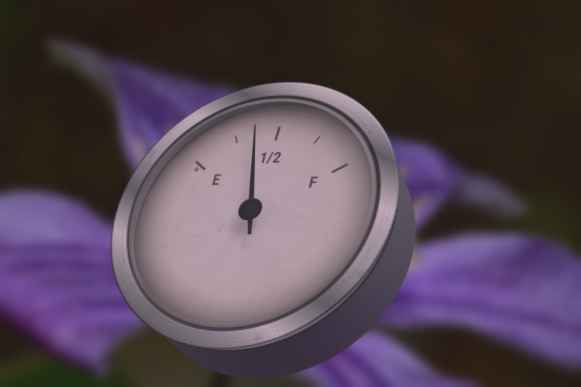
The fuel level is value=0.375
